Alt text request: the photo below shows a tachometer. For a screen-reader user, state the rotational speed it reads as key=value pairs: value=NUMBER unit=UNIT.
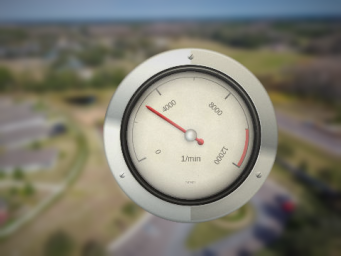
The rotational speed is value=3000 unit=rpm
